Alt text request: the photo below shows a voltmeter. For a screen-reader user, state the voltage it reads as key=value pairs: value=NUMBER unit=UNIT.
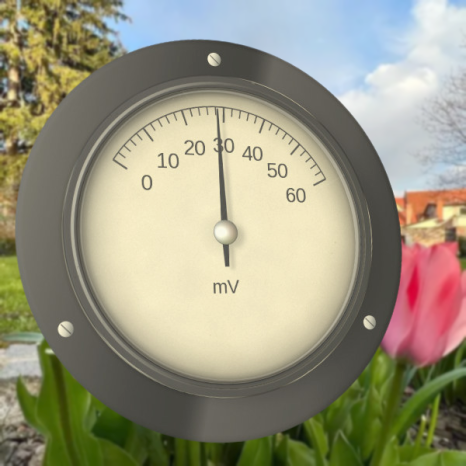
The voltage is value=28 unit=mV
